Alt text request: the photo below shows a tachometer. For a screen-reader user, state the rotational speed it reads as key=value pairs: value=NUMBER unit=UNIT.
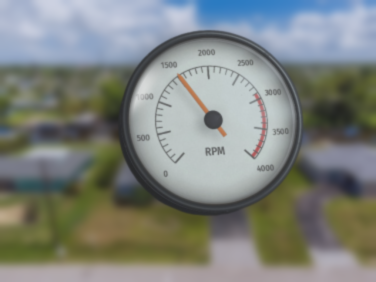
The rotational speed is value=1500 unit=rpm
